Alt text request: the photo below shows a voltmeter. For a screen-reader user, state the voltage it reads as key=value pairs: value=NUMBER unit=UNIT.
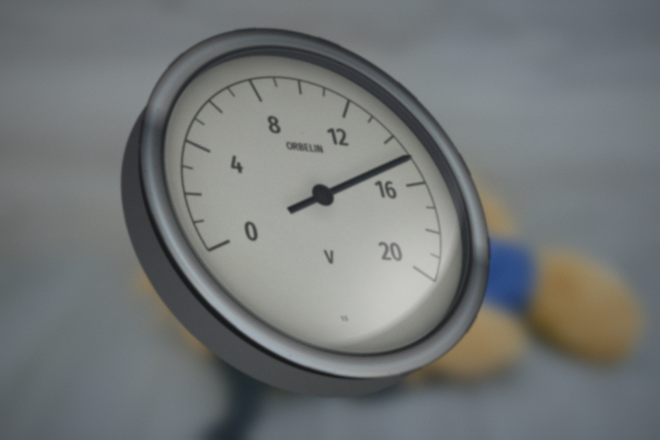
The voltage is value=15 unit=V
